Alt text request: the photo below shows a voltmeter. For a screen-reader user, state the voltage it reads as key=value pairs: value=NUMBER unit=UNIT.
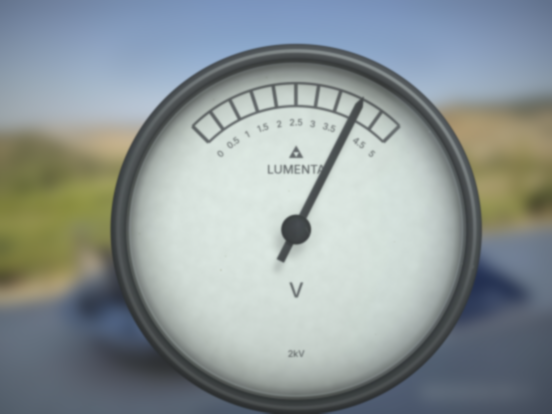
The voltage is value=4 unit=V
